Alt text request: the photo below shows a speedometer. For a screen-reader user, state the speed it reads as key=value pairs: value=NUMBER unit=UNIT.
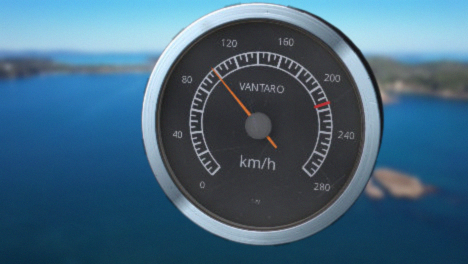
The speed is value=100 unit=km/h
